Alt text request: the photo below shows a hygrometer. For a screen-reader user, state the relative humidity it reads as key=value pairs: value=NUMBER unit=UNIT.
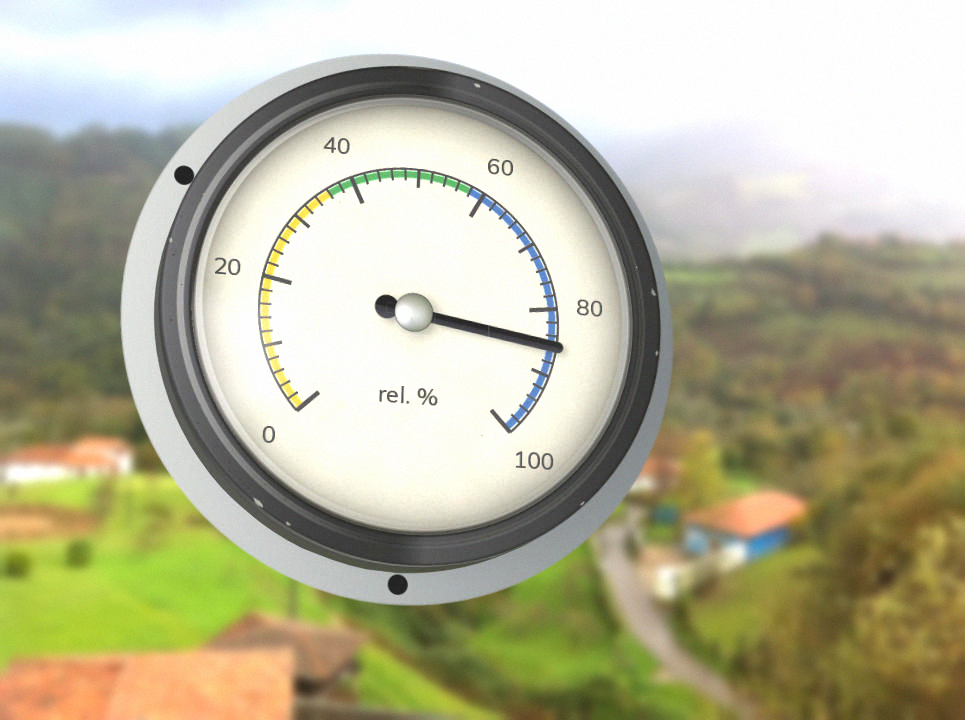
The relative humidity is value=86 unit=%
